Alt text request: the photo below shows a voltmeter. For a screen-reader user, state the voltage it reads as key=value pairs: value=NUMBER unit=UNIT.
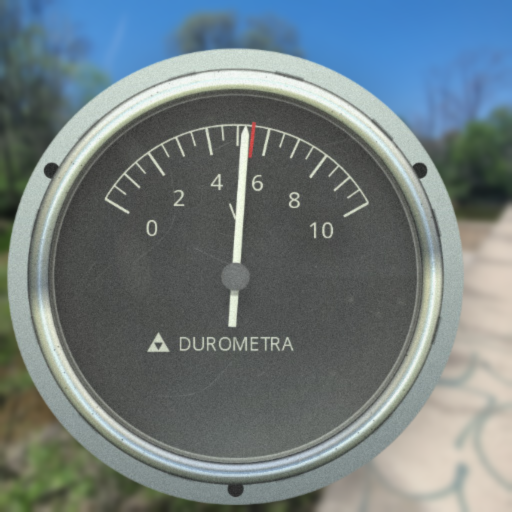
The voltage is value=5.25 unit=V
